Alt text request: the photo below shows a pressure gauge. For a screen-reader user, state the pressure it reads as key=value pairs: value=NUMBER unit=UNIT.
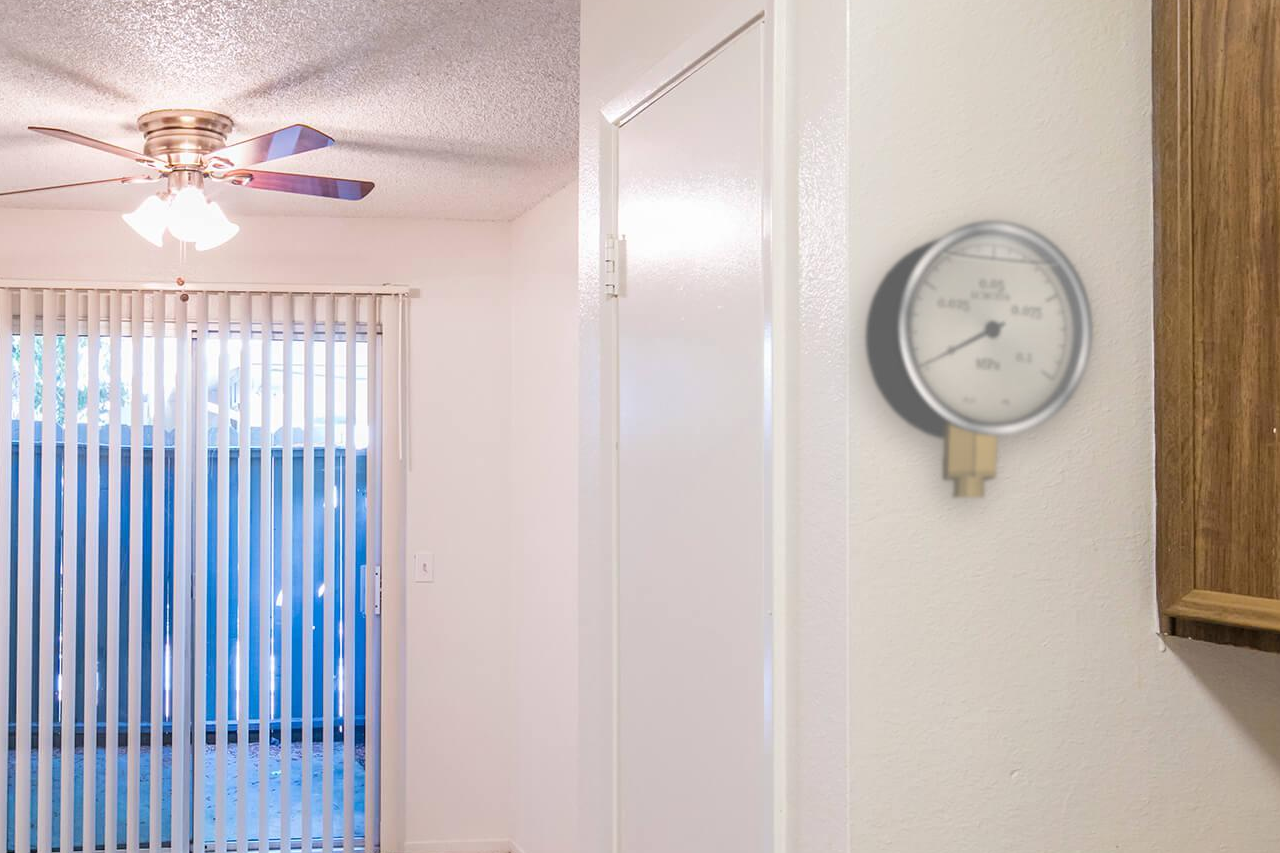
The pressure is value=0 unit=MPa
